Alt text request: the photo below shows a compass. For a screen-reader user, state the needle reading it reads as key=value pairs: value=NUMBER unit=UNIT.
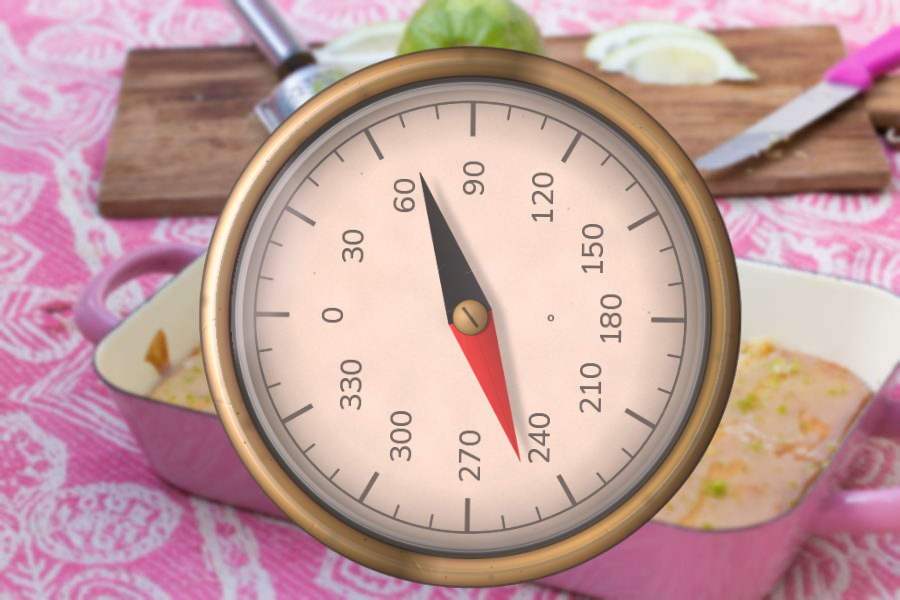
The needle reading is value=250 unit=°
